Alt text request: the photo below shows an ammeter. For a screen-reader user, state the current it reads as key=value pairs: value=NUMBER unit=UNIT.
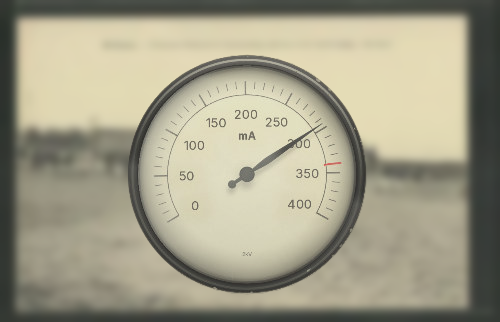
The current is value=295 unit=mA
